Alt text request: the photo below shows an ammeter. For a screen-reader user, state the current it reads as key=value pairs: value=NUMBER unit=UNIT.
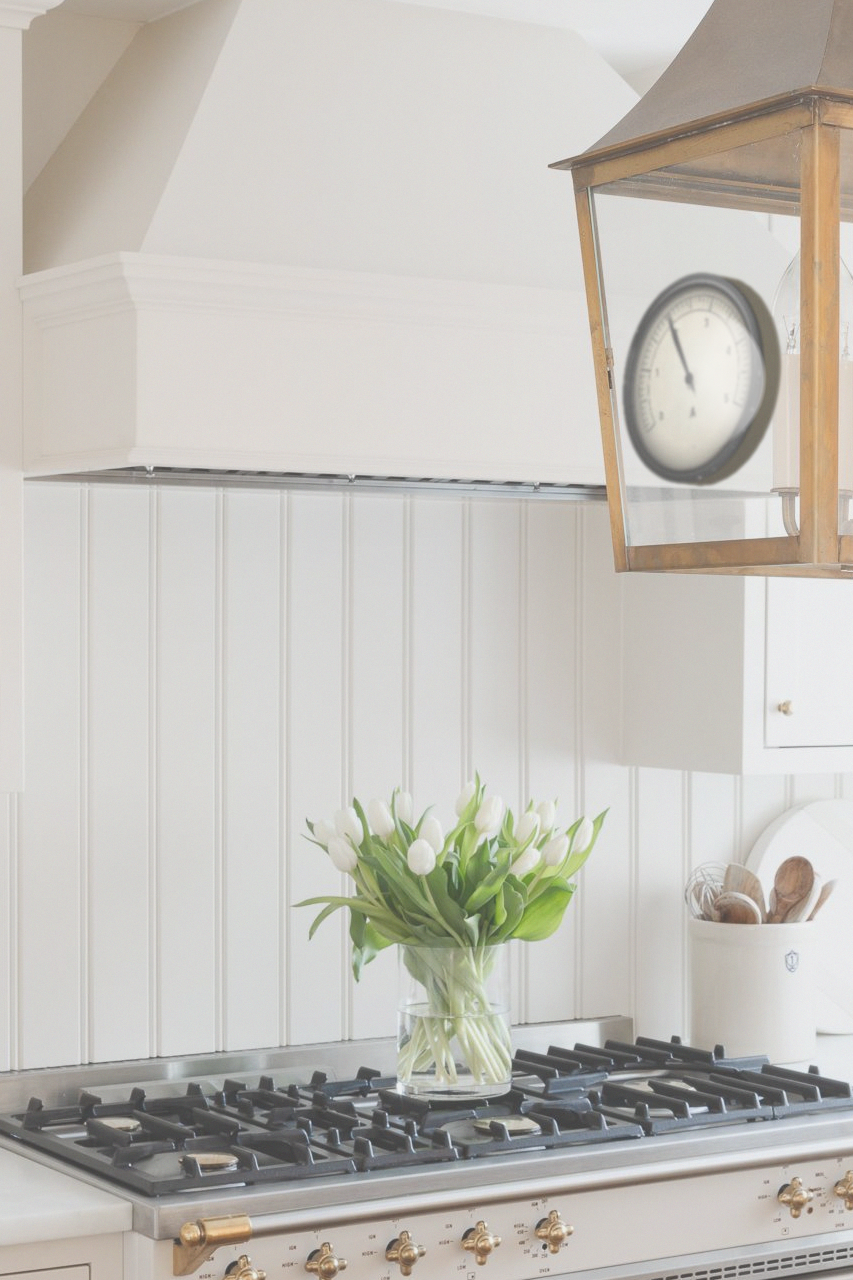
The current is value=2 unit=A
